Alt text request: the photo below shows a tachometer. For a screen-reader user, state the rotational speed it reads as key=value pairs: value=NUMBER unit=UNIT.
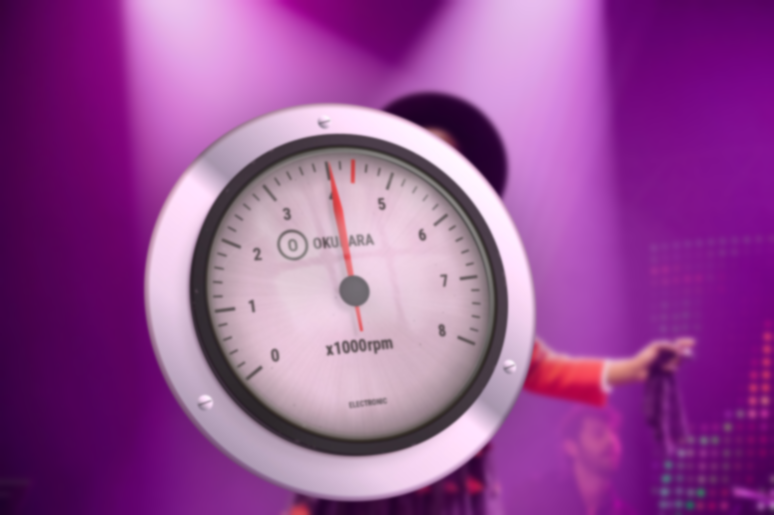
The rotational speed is value=4000 unit=rpm
